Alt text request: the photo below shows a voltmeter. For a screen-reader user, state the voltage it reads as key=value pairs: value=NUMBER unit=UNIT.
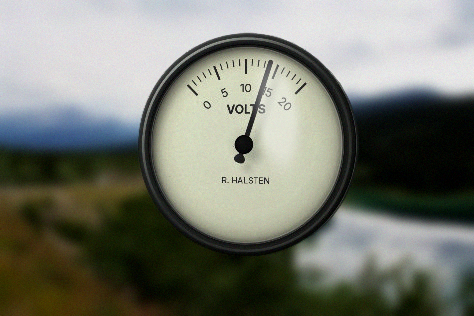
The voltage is value=14 unit=V
